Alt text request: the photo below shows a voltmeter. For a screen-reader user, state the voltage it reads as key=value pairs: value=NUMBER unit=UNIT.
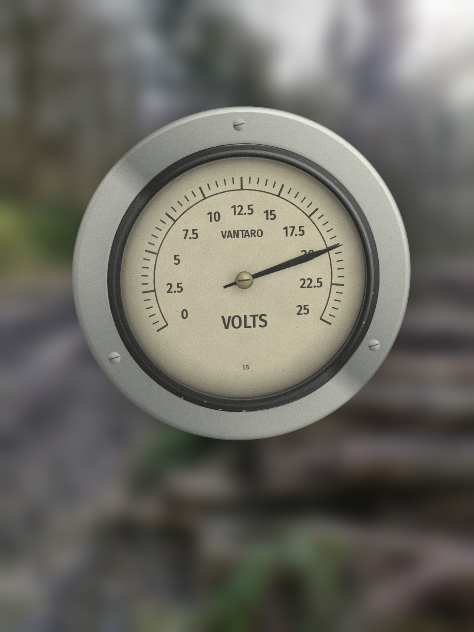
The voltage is value=20 unit=V
